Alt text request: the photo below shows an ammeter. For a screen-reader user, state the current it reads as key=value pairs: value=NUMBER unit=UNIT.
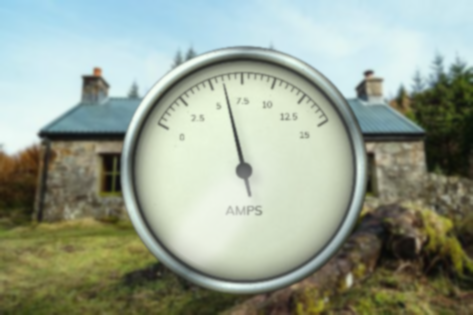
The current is value=6 unit=A
